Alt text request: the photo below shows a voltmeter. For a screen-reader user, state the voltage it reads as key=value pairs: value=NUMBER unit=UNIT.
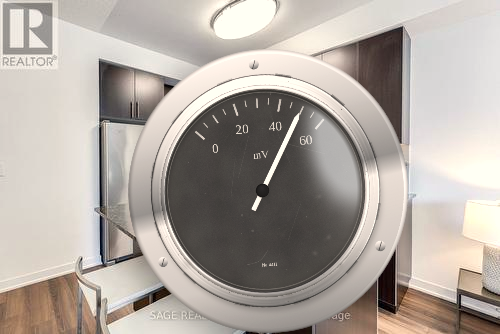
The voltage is value=50 unit=mV
